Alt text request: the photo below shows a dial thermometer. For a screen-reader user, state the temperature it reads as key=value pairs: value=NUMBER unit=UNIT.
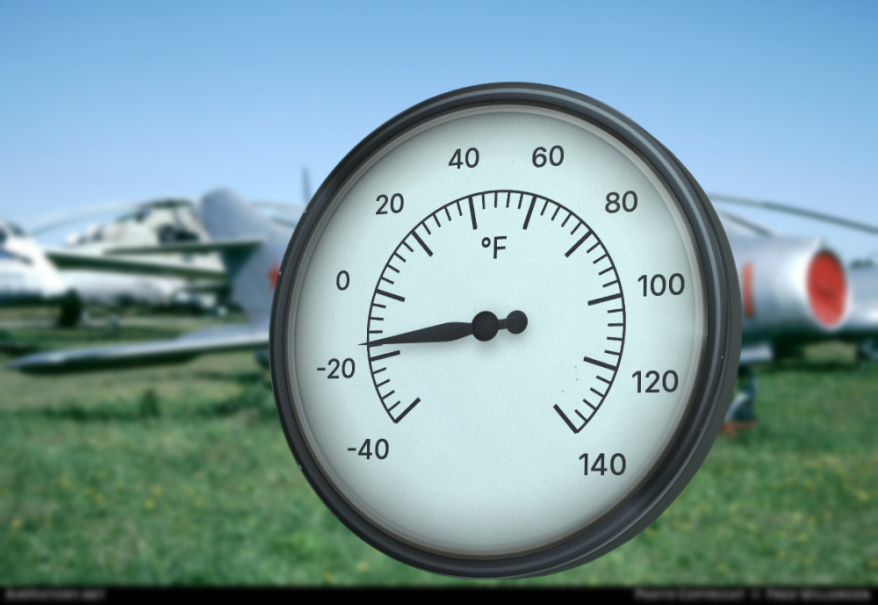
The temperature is value=-16 unit=°F
